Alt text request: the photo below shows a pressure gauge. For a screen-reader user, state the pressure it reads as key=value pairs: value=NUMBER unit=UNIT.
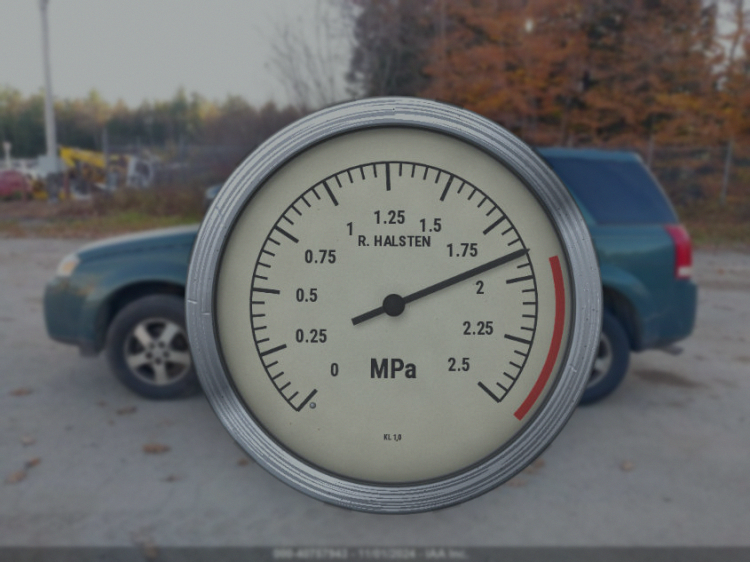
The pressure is value=1.9 unit=MPa
